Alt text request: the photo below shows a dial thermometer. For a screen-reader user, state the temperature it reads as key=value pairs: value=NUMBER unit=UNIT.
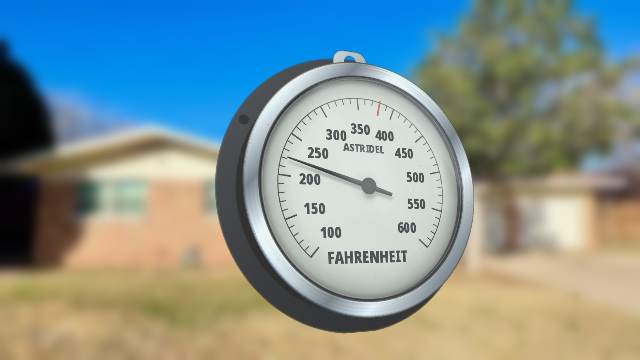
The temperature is value=220 unit=°F
